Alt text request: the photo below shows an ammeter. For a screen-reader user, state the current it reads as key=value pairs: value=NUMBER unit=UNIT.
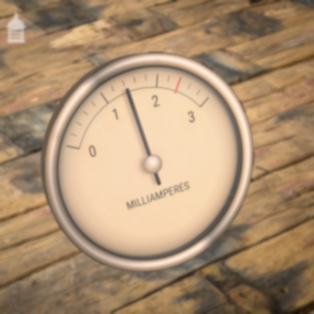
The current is value=1.4 unit=mA
